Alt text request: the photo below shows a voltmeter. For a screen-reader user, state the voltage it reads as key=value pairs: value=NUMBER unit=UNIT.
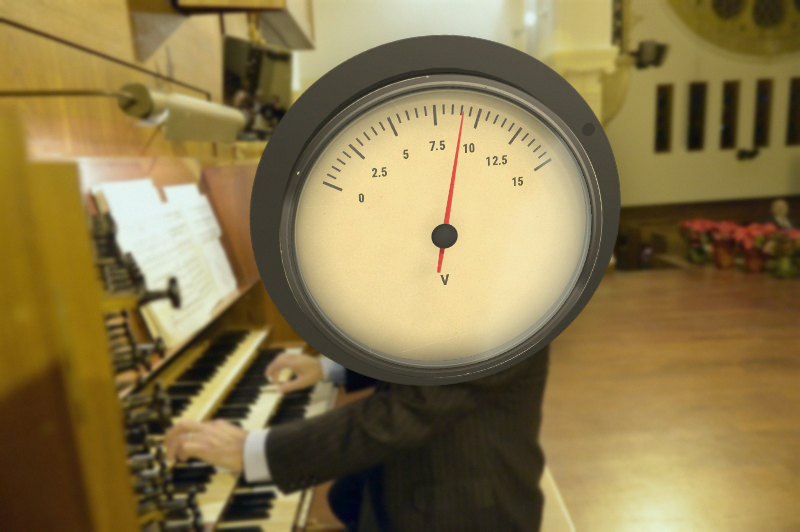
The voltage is value=9 unit=V
